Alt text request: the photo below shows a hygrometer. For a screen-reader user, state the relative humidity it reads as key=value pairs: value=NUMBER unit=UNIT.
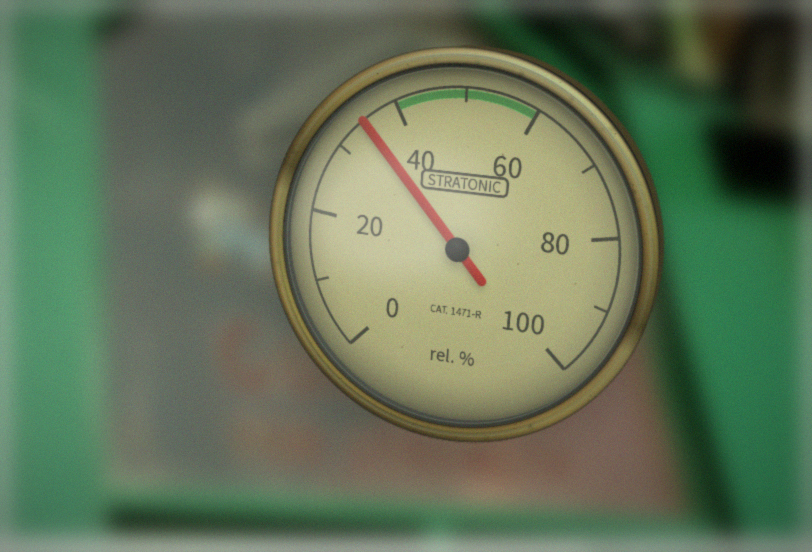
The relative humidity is value=35 unit=%
